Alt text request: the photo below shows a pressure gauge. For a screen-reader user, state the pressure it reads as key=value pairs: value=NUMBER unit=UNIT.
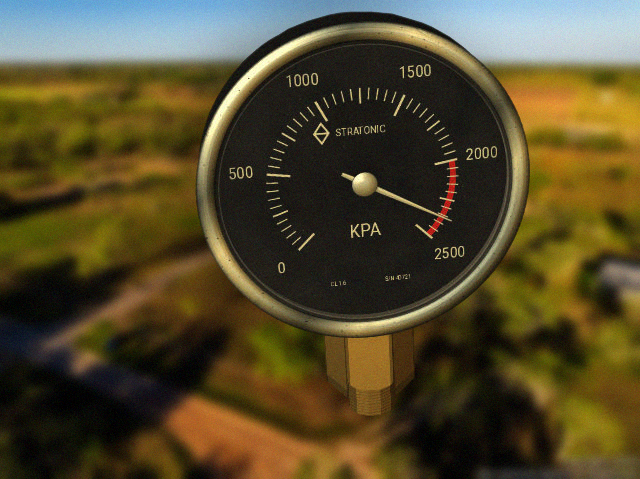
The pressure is value=2350 unit=kPa
